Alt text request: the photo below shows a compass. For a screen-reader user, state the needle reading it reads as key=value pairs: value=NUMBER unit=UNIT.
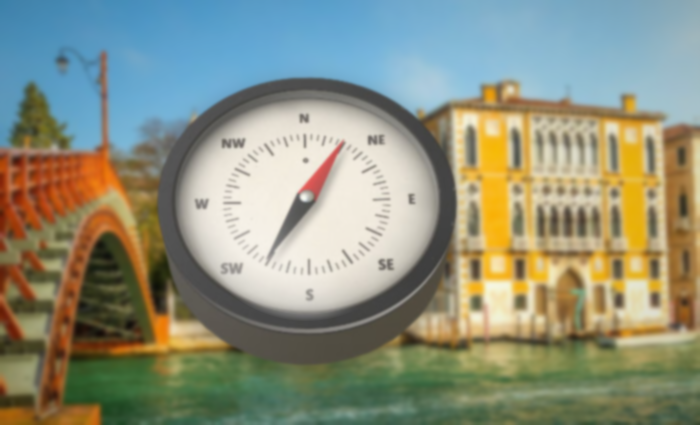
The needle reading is value=30 unit=°
